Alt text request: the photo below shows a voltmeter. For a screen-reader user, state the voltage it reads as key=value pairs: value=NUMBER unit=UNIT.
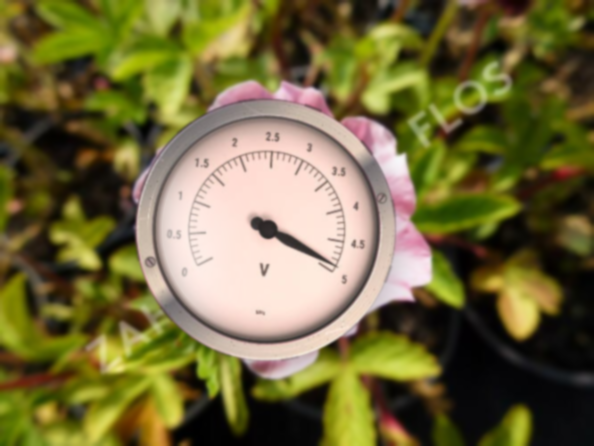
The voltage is value=4.9 unit=V
